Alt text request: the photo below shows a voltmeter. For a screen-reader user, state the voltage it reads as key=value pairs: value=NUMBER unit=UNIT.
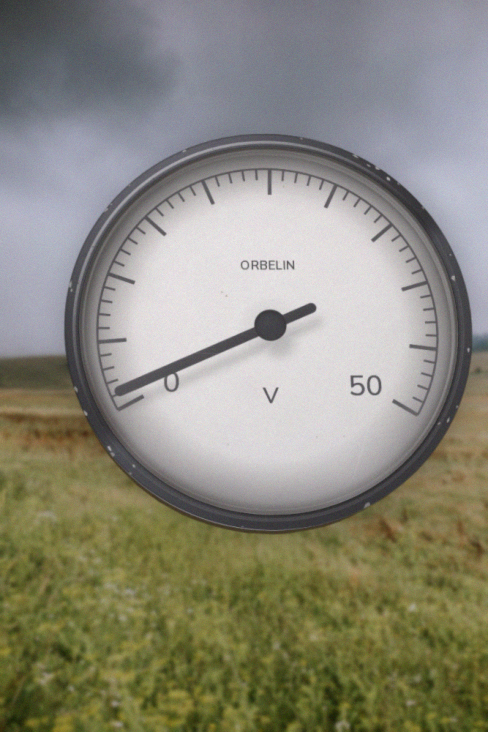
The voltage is value=1 unit=V
